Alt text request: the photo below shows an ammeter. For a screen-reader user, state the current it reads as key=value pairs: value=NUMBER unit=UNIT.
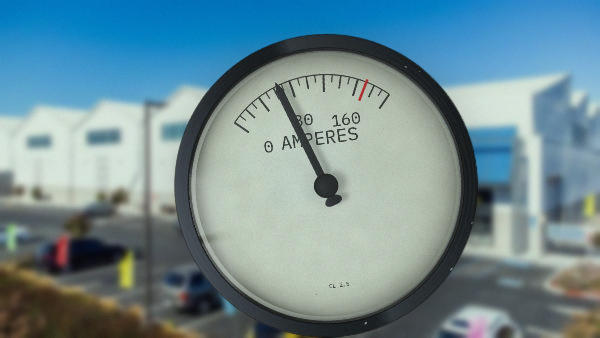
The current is value=65 unit=A
